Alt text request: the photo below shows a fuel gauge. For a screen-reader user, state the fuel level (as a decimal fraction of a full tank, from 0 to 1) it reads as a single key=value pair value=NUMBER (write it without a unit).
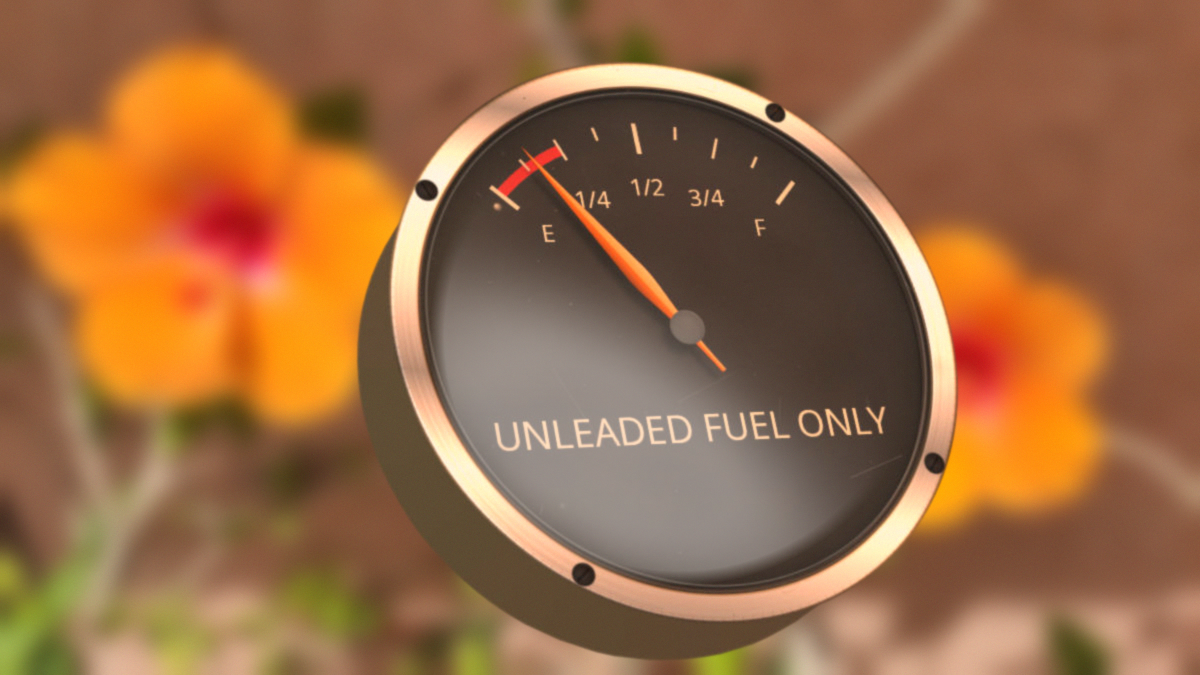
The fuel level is value=0.125
